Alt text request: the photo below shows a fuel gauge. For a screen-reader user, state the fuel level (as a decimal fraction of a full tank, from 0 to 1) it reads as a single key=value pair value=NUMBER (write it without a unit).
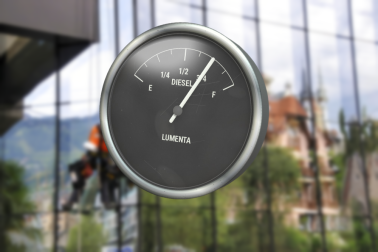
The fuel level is value=0.75
